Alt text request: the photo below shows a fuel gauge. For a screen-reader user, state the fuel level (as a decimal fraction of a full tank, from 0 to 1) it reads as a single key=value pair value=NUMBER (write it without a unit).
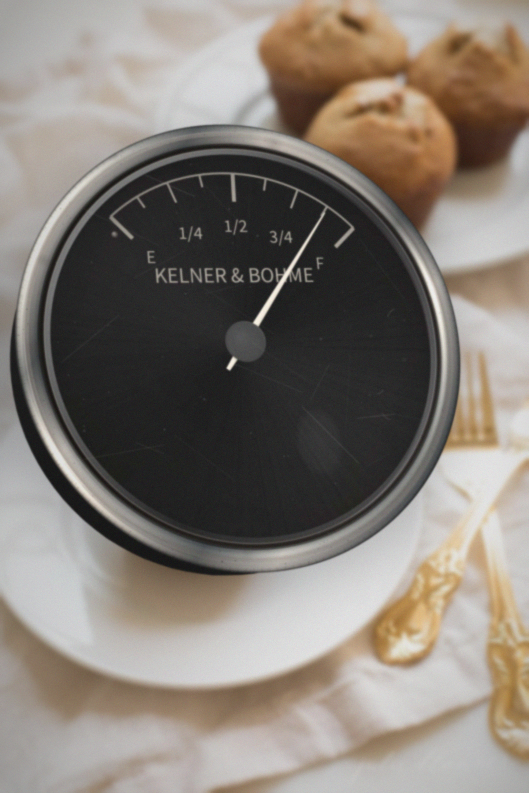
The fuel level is value=0.875
